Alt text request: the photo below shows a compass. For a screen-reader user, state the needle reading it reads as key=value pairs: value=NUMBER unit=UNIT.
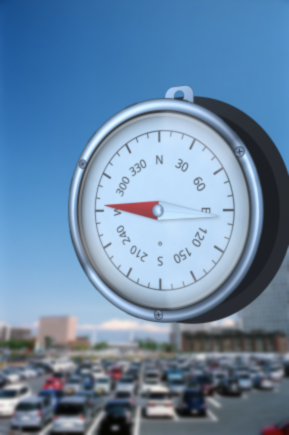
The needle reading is value=275 unit=°
